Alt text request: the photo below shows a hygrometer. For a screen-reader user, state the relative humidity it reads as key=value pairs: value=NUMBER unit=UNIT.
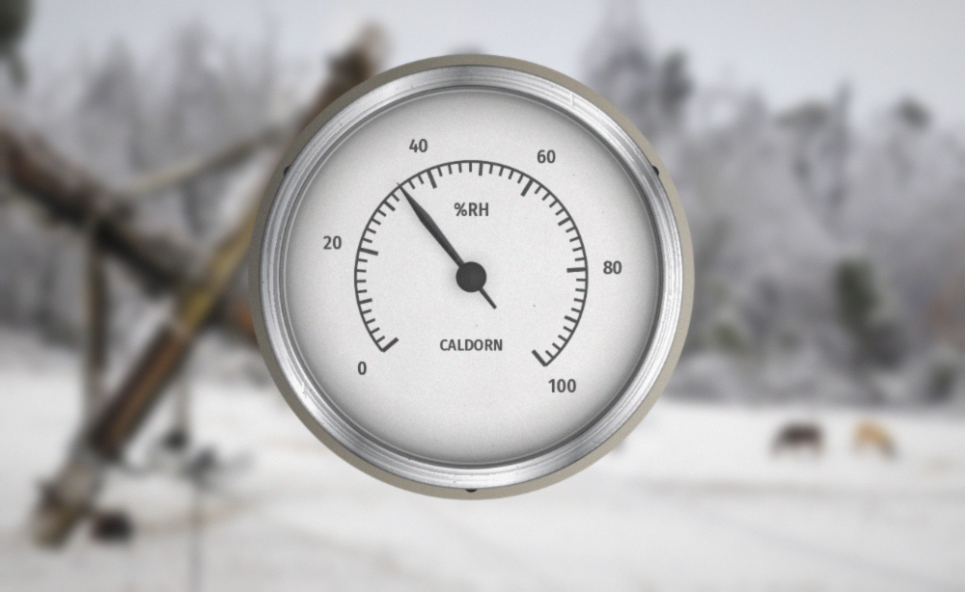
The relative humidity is value=34 unit=%
